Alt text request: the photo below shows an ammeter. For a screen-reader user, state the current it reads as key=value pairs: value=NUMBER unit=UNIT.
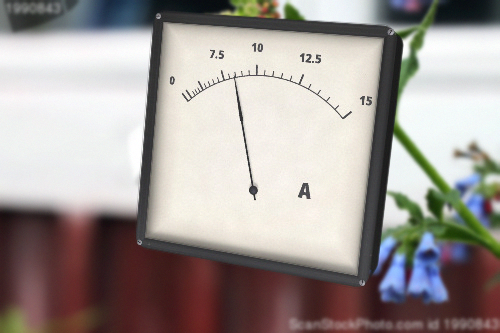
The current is value=8.5 unit=A
